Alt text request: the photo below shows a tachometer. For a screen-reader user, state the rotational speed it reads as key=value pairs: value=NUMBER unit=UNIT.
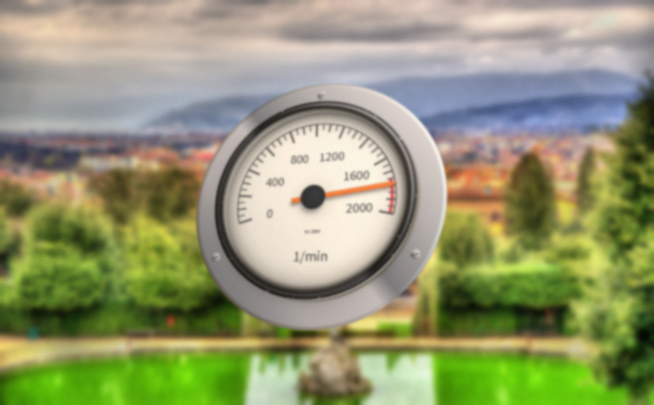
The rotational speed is value=1800 unit=rpm
